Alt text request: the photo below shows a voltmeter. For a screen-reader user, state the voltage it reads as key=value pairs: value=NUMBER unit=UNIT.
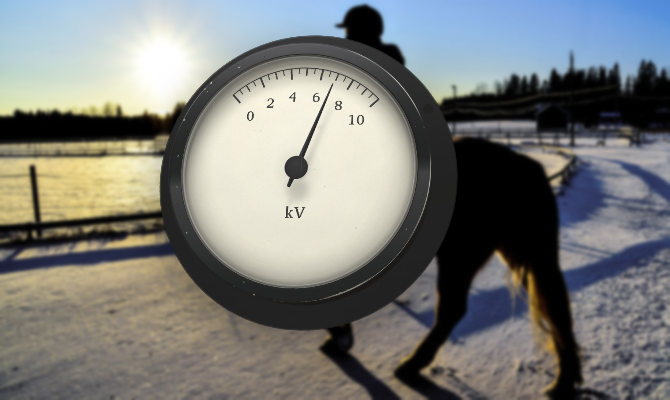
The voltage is value=7 unit=kV
